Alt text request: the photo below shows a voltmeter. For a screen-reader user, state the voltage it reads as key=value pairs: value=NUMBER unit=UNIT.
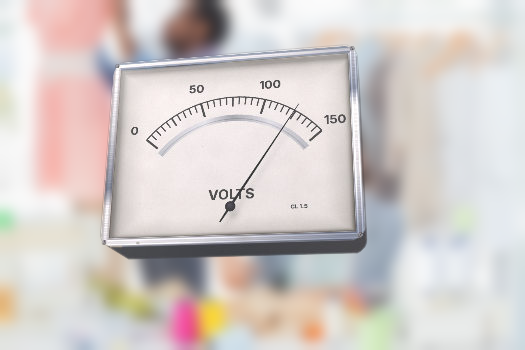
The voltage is value=125 unit=V
